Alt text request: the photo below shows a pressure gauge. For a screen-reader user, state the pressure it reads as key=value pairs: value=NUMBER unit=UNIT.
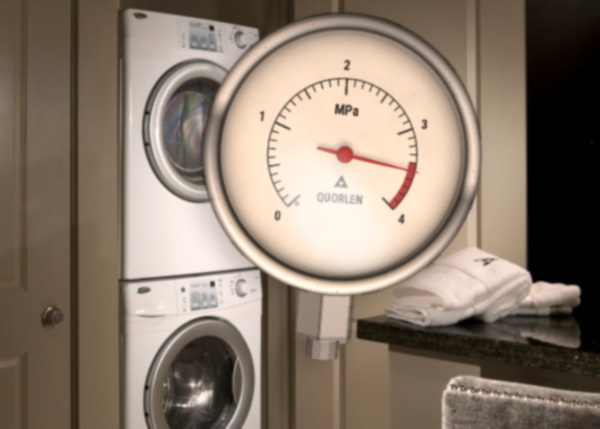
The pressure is value=3.5 unit=MPa
